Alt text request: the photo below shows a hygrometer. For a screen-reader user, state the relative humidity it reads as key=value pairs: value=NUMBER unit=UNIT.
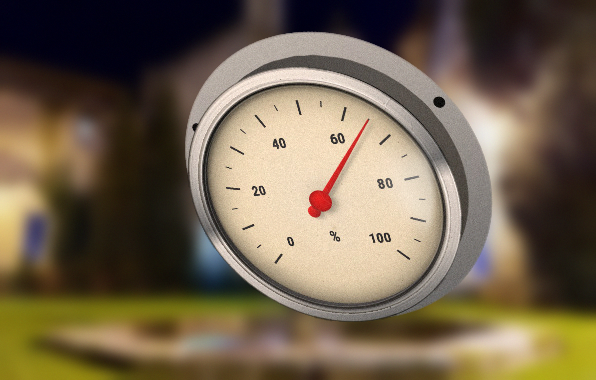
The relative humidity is value=65 unit=%
